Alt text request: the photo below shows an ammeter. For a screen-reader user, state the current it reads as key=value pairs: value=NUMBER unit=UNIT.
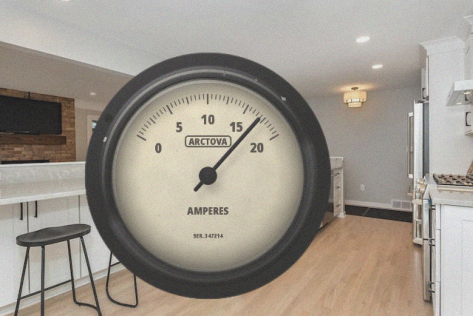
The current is value=17 unit=A
